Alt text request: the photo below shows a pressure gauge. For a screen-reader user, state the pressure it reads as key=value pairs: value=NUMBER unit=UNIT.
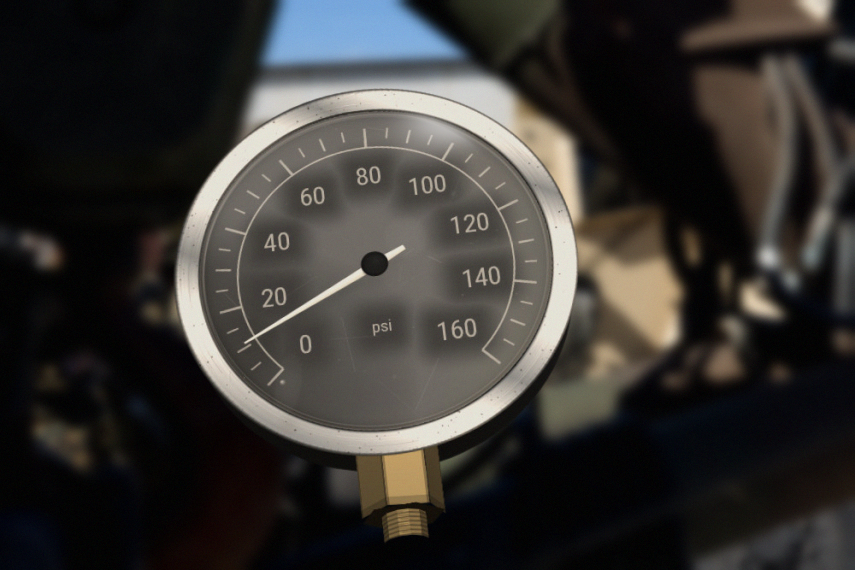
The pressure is value=10 unit=psi
